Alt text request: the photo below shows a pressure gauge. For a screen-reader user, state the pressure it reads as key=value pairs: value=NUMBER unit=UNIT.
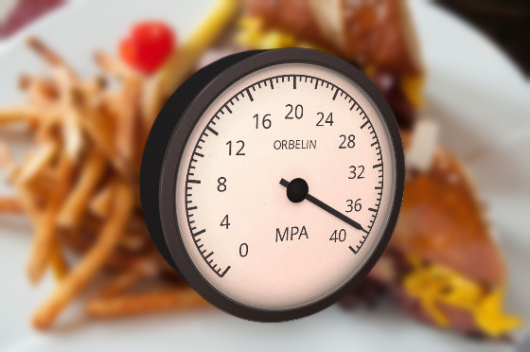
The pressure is value=38 unit=MPa
